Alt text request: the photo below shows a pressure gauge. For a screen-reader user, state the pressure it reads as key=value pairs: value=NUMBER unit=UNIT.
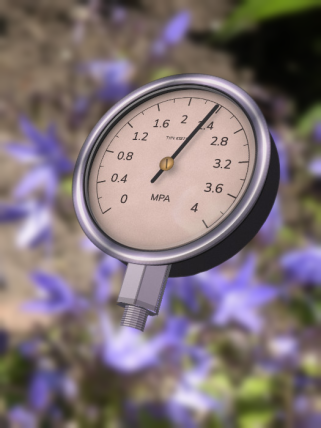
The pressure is value=2.4 unit=MPa
